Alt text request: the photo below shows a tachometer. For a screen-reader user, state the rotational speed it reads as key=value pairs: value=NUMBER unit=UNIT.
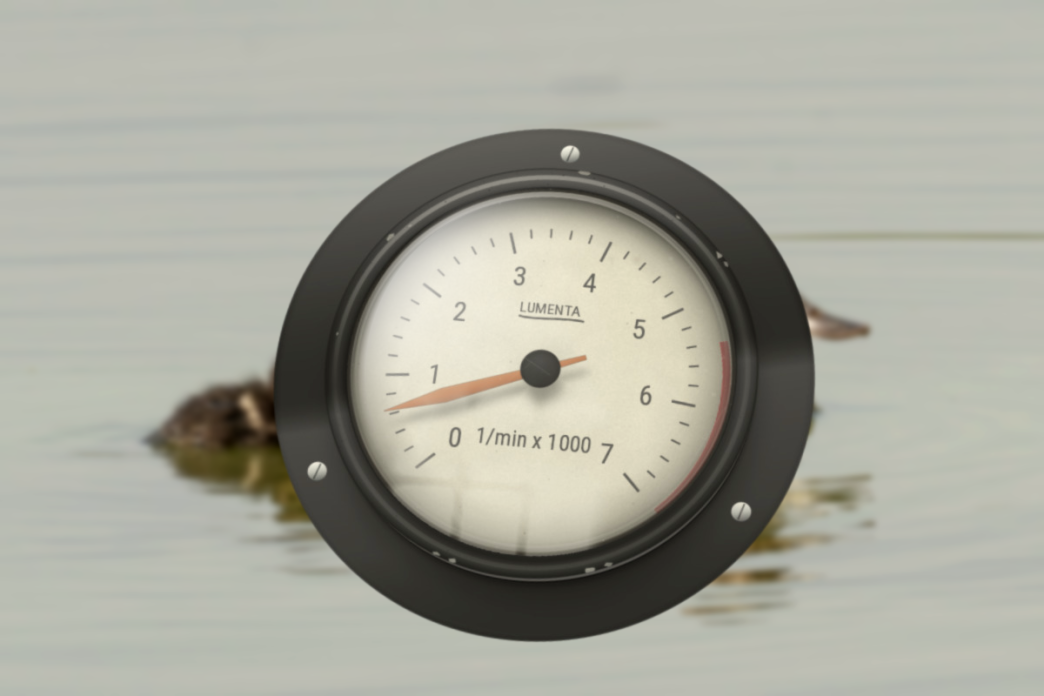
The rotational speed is value=600 unit=rpm
